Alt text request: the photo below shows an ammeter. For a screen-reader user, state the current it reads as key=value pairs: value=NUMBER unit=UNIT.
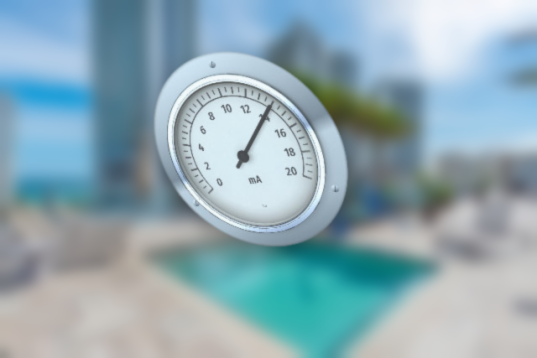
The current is value=14 unit=mA
